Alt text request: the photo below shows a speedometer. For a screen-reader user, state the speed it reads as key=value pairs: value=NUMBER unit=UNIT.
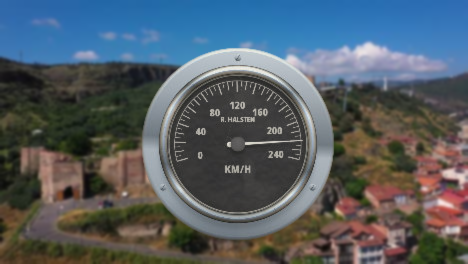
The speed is value=220 unit=km/h
